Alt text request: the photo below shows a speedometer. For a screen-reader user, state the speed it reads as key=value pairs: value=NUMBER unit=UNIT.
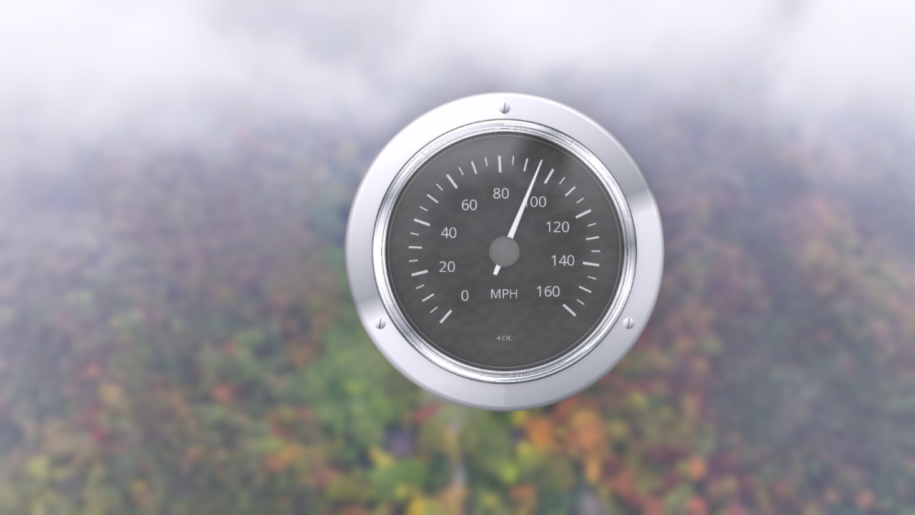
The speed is value=95 unit=mph
